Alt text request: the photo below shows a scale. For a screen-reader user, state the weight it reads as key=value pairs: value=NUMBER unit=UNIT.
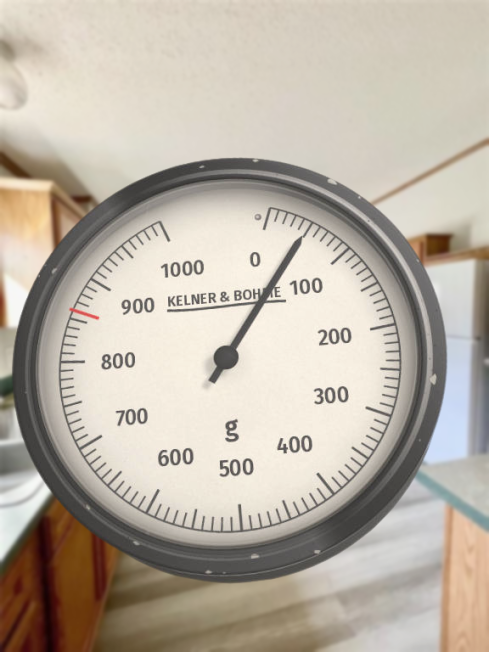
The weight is value=50 unit=g
